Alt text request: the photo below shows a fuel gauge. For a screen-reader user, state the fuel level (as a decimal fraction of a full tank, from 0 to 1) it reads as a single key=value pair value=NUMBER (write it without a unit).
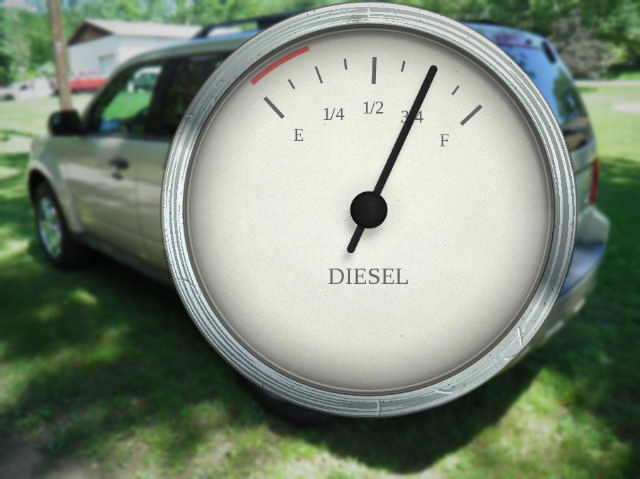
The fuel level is value=0.75
